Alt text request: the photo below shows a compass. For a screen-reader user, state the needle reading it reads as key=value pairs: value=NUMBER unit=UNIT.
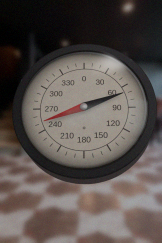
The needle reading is value=250 unit=°
